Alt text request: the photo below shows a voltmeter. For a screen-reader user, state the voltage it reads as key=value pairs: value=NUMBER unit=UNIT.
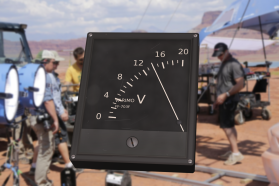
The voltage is value=14 unit=V
